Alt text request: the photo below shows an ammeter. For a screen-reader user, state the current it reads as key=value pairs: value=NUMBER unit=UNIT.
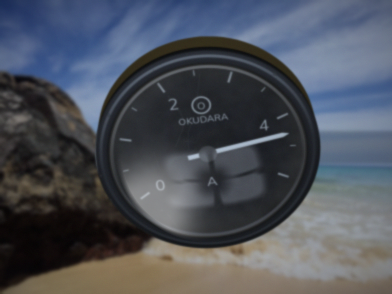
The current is value=4.25 unit=A
